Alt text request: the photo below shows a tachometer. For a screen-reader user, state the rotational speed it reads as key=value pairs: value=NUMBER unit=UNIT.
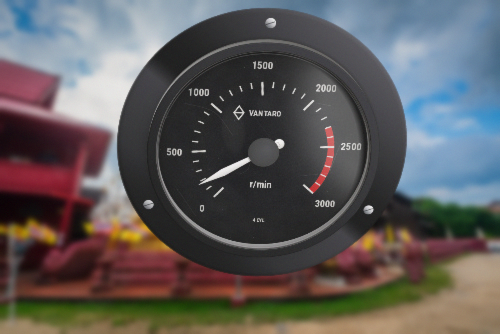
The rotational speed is value=200 unit=rpm
